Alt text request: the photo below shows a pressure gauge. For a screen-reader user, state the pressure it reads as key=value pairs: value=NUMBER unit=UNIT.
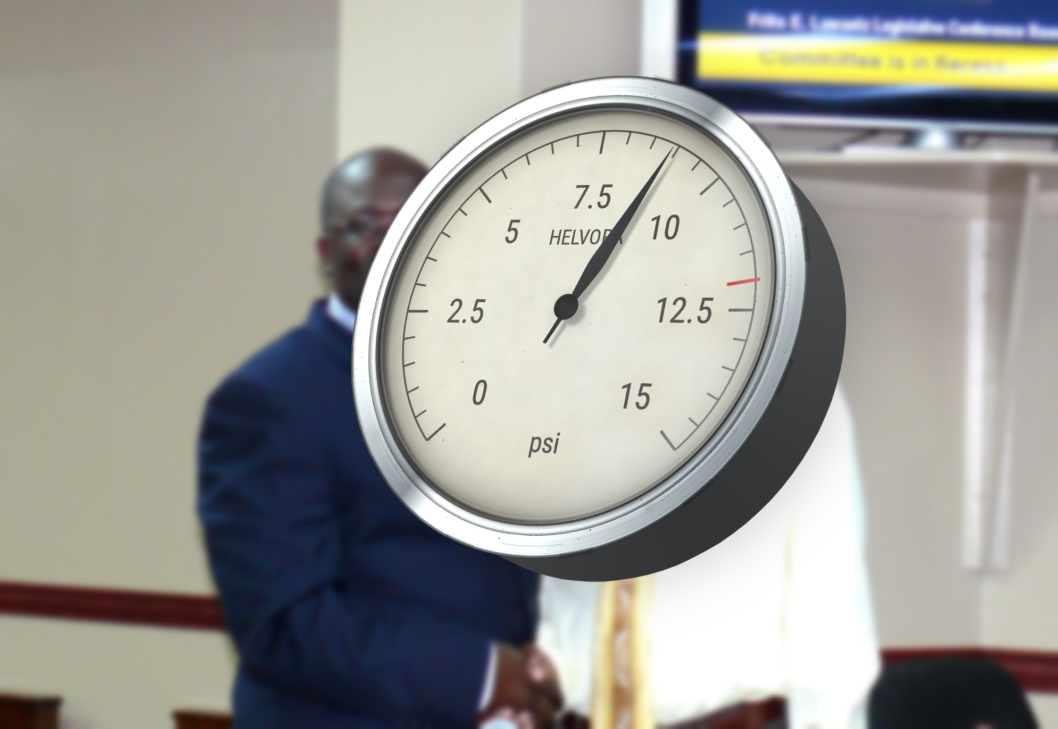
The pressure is value=9 unit=psi
